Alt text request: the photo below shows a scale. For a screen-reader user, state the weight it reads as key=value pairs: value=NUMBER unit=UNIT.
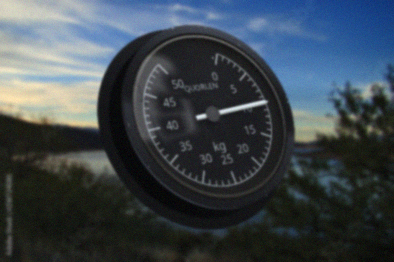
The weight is value=10 unit=kg
